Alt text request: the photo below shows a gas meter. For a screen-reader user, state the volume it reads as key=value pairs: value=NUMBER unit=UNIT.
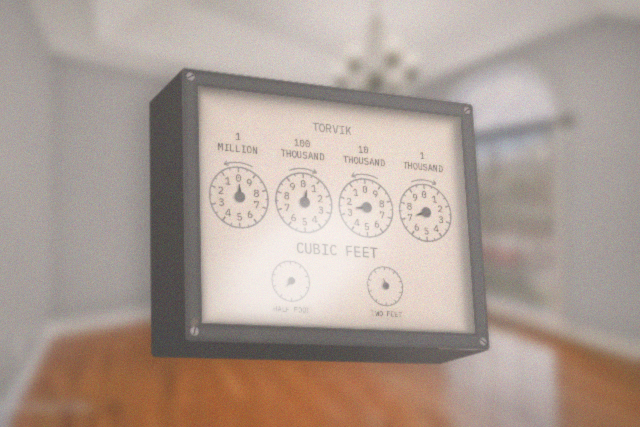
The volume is value=2700 unit=ft³
